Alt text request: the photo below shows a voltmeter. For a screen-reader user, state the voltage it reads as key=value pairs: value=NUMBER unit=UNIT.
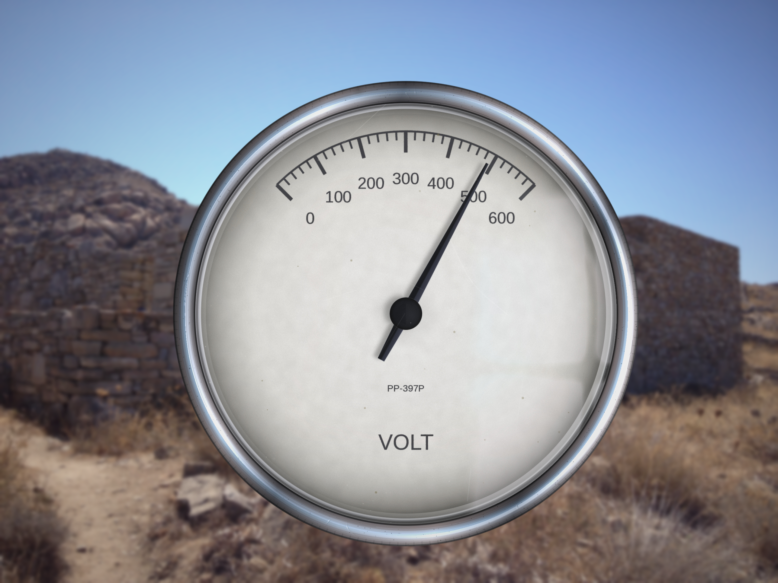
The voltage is value=490 unit=V
